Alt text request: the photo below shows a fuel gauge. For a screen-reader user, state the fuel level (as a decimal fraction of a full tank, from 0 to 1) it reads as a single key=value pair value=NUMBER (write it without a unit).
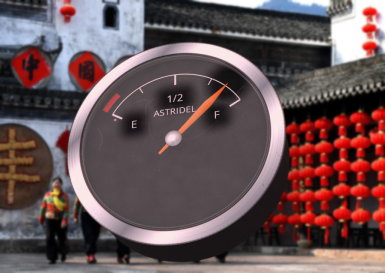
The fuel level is value=0.875
